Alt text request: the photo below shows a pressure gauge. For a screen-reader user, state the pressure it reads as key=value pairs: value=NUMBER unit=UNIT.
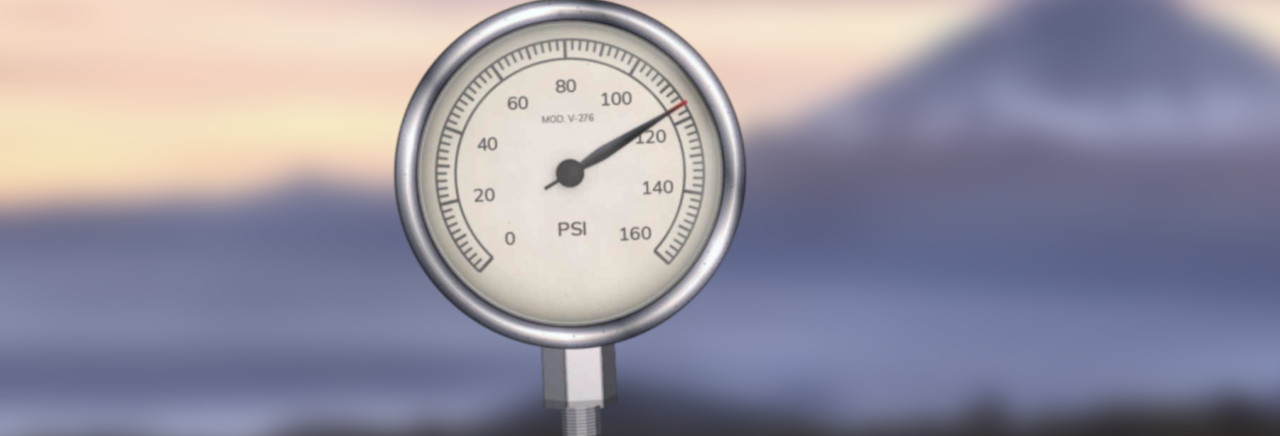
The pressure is value=116 unit=psi
